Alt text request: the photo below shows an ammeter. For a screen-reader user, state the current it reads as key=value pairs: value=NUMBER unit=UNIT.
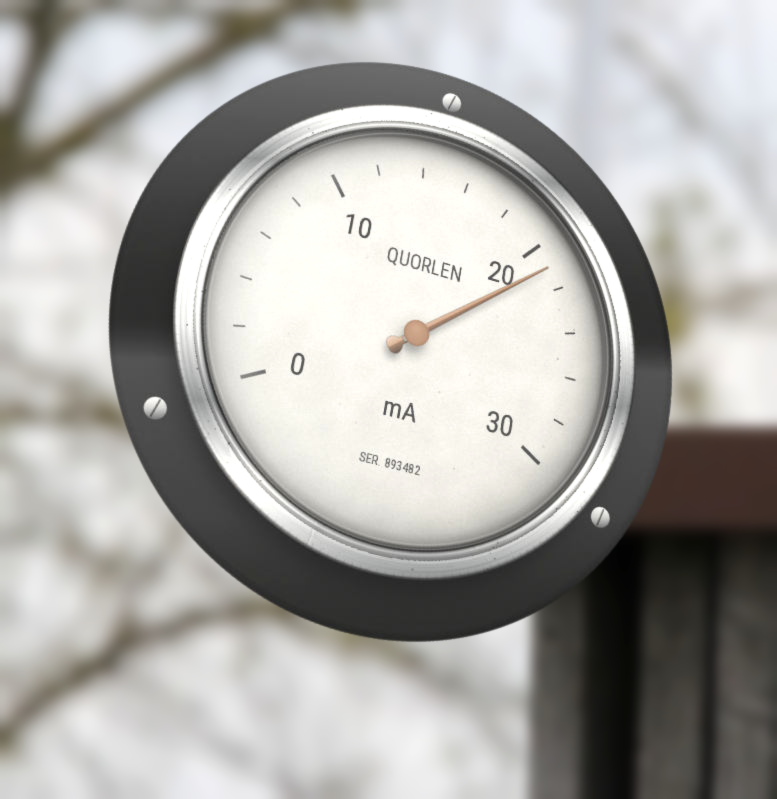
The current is value=21 unit=mA
